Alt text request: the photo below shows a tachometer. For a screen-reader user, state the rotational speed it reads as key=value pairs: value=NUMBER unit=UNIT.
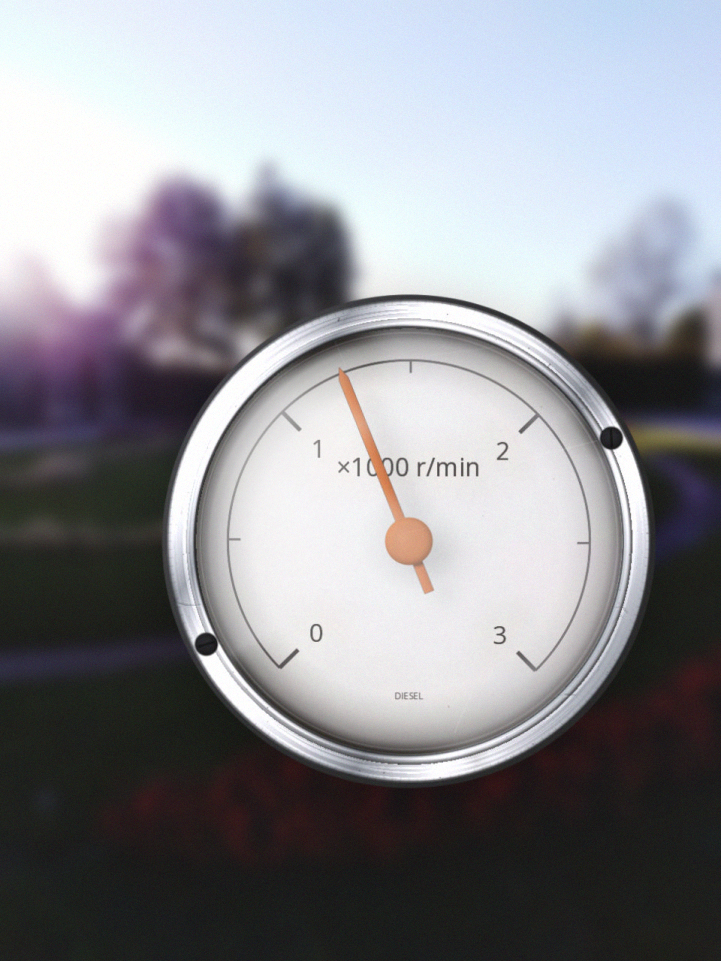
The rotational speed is value=1250 unit=rpm
